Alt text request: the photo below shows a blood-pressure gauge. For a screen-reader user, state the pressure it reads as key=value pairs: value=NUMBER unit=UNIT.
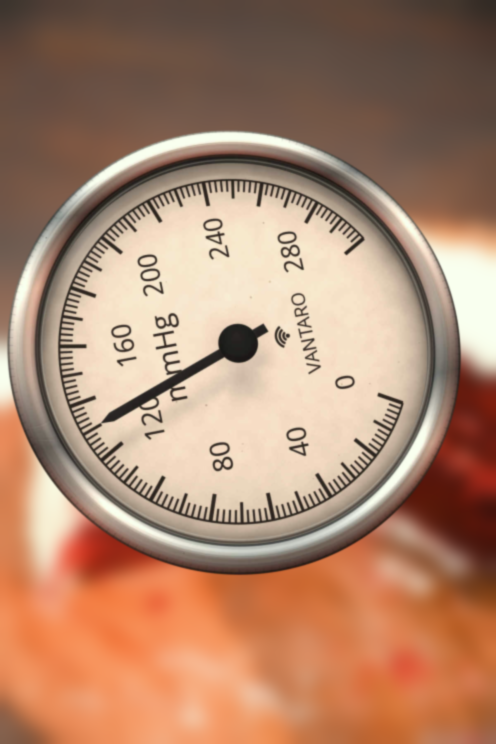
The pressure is value=130 unit=mmHg
